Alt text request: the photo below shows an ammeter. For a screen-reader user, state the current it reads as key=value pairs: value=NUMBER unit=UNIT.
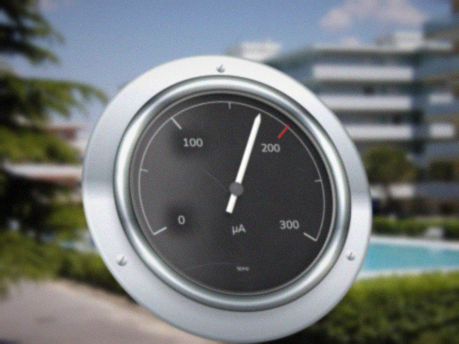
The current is value=175 unit=µA
